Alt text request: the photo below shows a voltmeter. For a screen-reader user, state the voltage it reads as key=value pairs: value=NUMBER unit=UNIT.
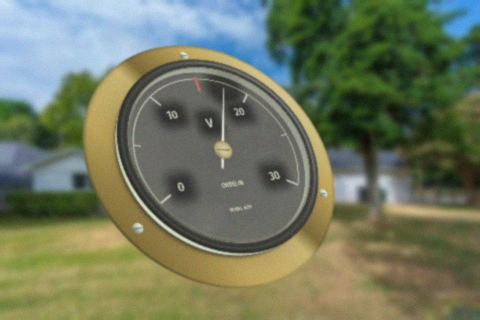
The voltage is value=17.5 unit=V
